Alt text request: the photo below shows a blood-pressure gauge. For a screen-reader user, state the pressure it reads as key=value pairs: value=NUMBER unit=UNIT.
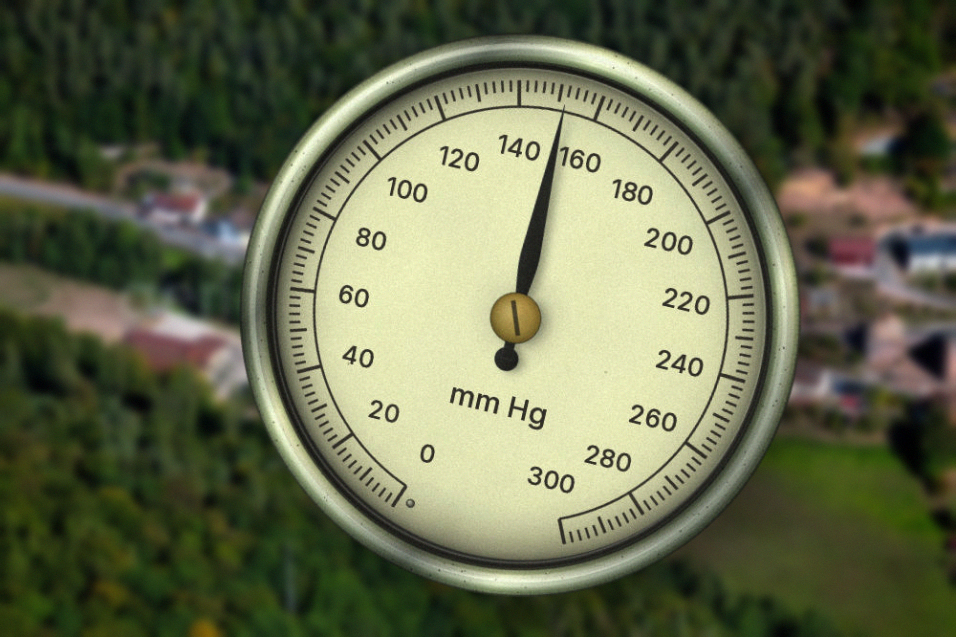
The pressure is value=152 unit=mmHg
